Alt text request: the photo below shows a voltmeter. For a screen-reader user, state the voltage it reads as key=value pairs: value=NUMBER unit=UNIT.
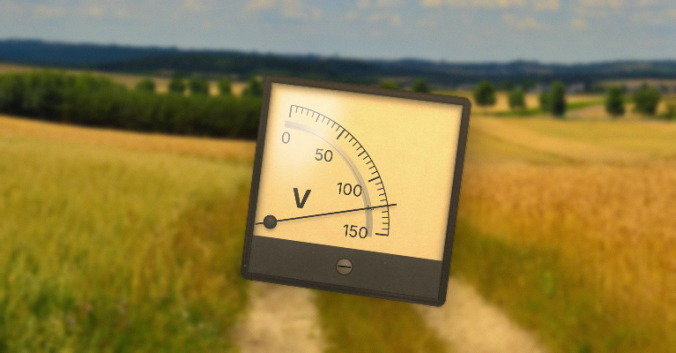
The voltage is value=125 unit=V
